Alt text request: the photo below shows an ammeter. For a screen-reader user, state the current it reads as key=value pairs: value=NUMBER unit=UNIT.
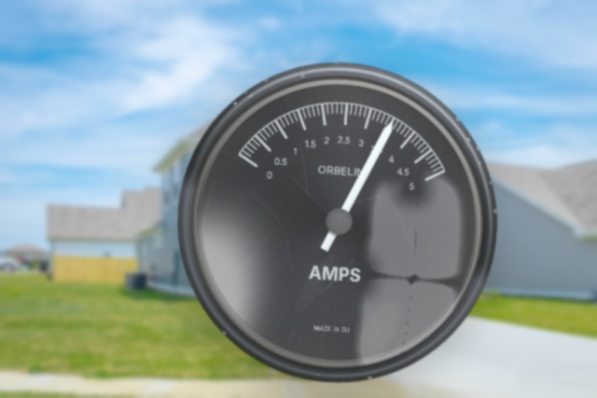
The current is value=3.5 unit=A
